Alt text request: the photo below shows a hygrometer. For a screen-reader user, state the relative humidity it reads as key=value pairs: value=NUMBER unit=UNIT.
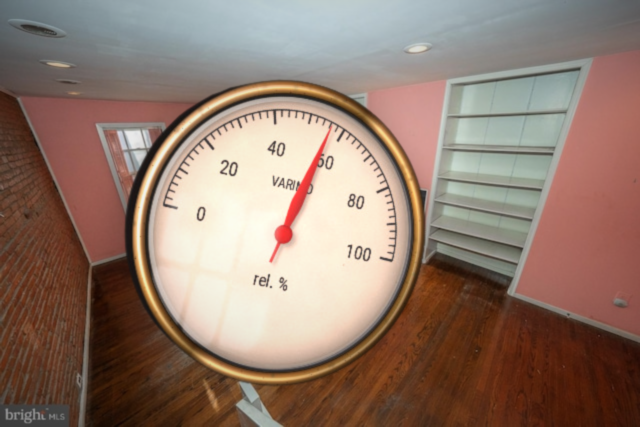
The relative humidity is value=56 unit=%
